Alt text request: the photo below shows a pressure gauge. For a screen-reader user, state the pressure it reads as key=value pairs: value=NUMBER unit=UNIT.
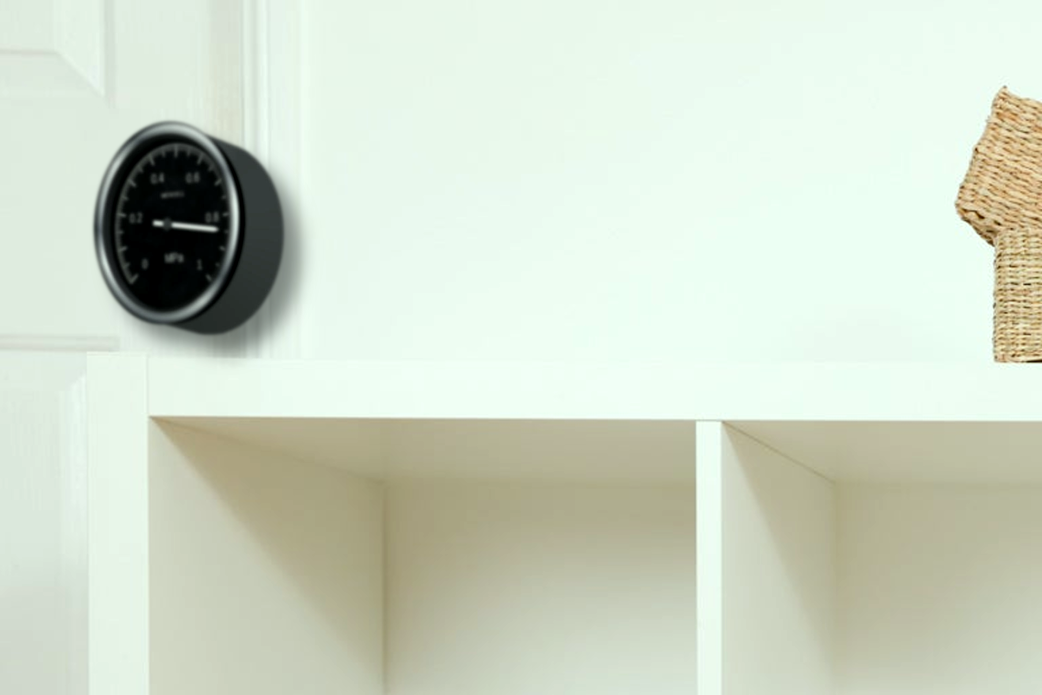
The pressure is value=0.85 unit=MPa
